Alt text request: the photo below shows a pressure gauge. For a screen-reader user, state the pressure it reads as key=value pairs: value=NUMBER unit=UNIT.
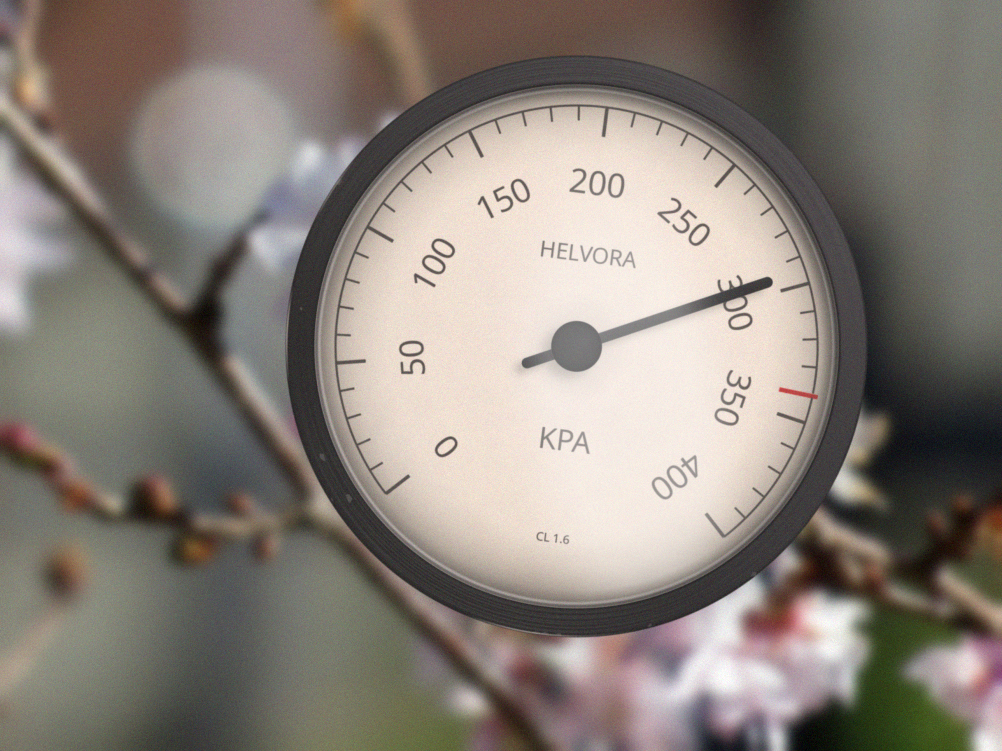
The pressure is value=295 unit=kPa
